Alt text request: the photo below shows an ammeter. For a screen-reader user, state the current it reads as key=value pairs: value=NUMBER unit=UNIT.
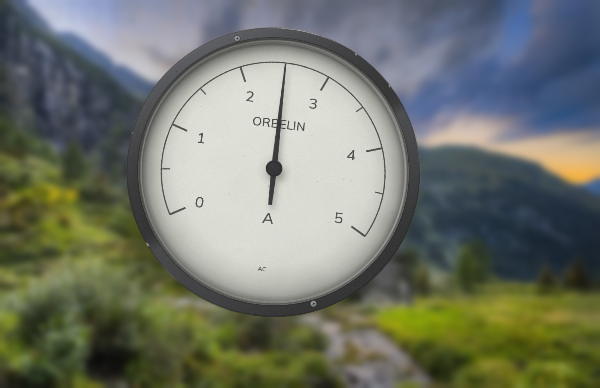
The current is value=2.5 unit=A
